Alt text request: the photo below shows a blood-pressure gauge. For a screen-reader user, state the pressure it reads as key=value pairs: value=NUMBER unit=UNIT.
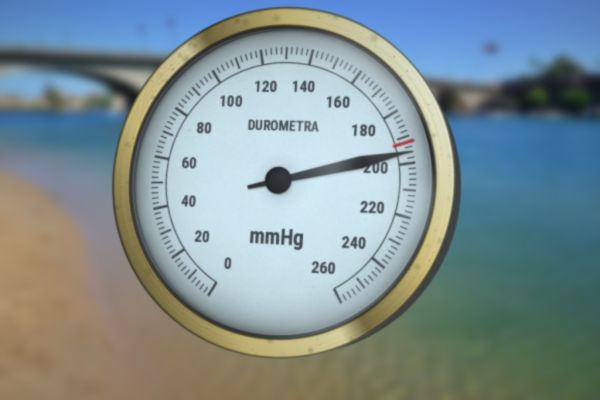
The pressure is value=196 unit=mmHg
